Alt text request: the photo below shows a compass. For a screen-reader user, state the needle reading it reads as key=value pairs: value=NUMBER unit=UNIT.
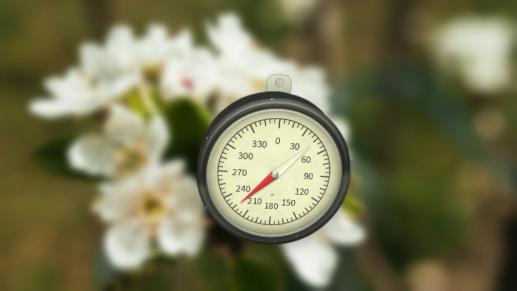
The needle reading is value=225 unit=°
